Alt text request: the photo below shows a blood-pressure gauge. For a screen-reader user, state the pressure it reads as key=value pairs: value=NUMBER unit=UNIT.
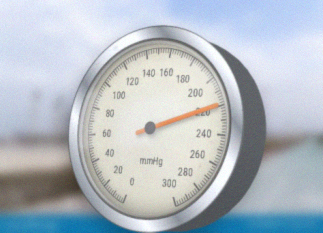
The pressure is value=220 unit=mmHg
